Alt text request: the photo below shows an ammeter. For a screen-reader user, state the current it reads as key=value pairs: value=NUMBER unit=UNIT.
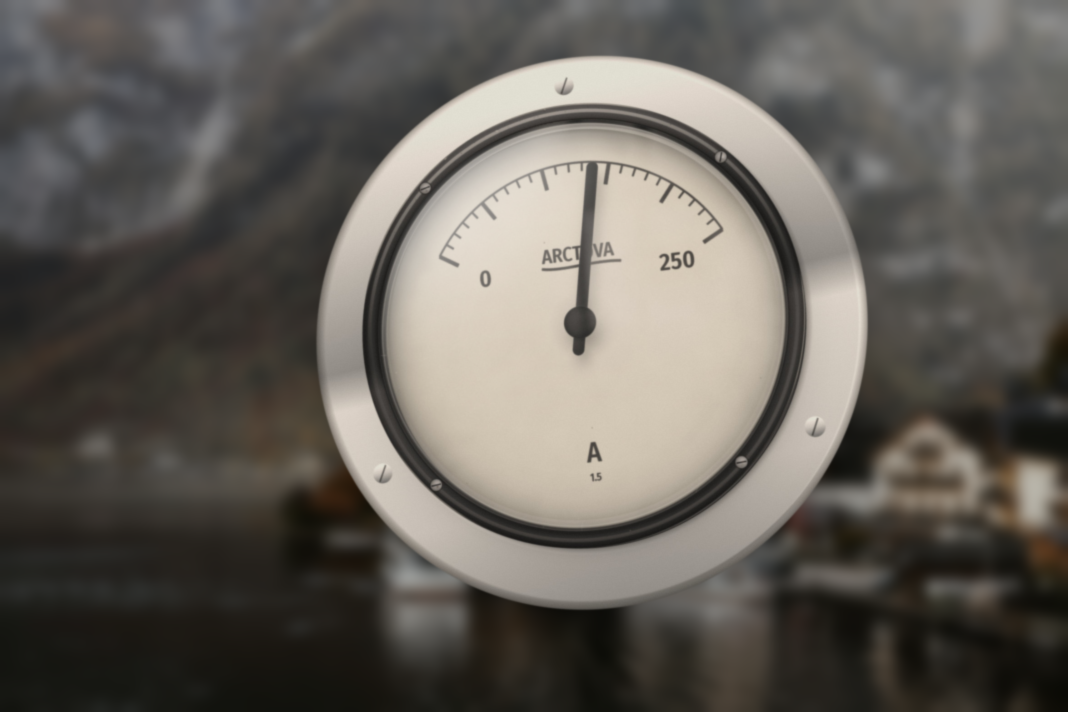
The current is value=140 unit=A
